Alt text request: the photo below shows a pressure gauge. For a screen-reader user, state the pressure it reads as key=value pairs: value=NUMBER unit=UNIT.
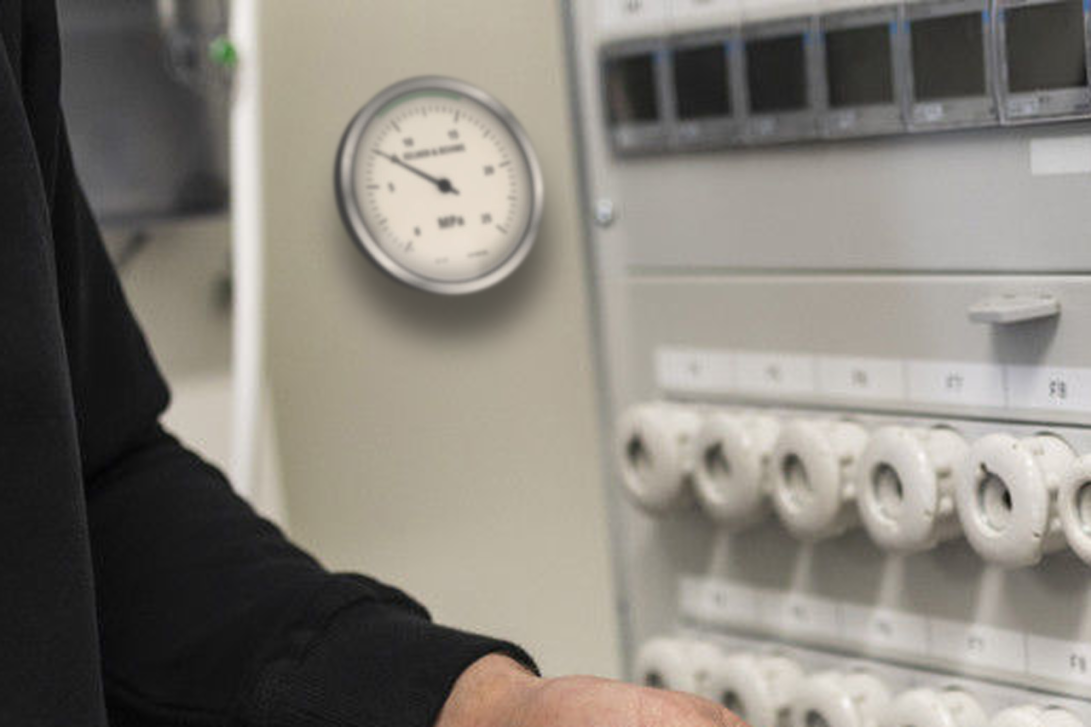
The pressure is value=7.5 unit=MPa
